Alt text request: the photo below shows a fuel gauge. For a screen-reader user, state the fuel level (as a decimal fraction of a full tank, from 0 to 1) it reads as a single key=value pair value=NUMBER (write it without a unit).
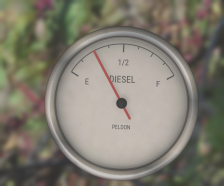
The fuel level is value=0.25
